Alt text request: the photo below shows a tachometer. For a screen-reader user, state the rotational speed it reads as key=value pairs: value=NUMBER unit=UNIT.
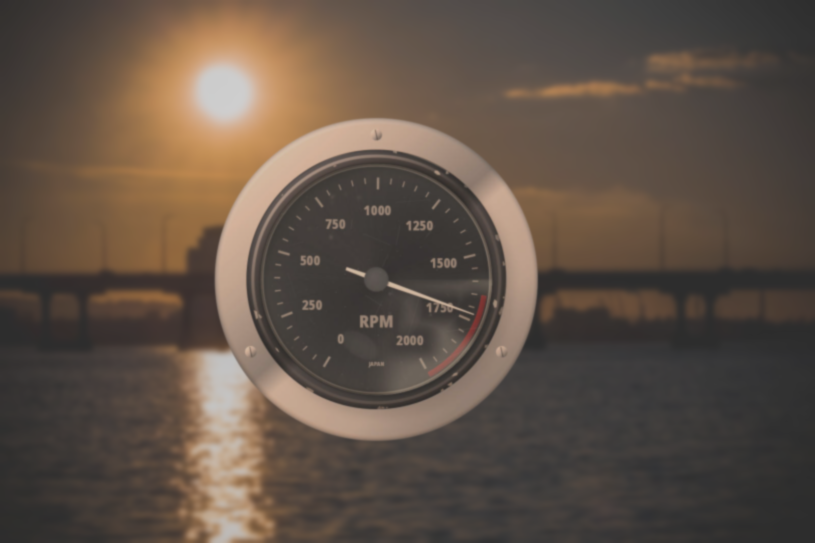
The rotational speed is value=1725 unit=rpm
